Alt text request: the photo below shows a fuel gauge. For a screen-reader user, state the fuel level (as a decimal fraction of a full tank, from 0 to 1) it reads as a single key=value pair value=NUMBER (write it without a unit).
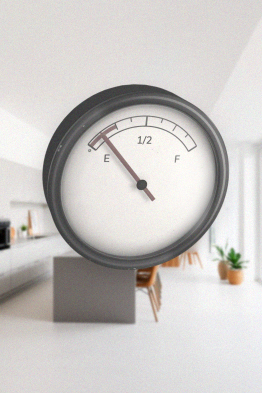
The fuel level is value=0.125
